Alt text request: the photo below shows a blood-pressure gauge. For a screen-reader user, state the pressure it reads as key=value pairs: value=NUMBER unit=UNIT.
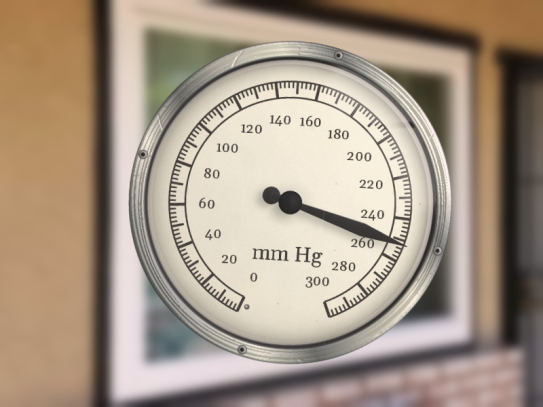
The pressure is value=252 unit=mmHg
